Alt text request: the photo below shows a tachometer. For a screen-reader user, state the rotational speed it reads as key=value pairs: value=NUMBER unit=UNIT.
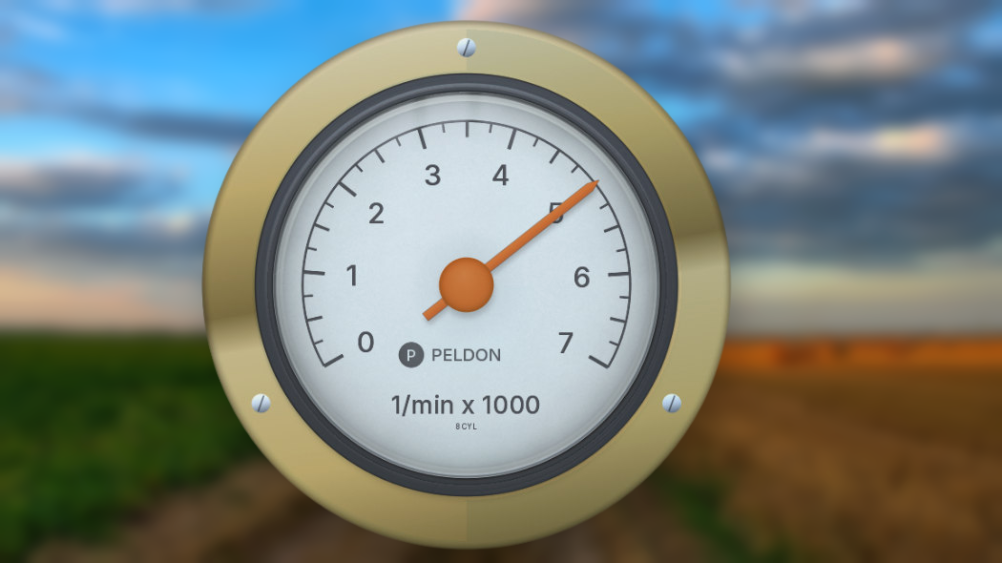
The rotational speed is value=5000 unit=rpm
